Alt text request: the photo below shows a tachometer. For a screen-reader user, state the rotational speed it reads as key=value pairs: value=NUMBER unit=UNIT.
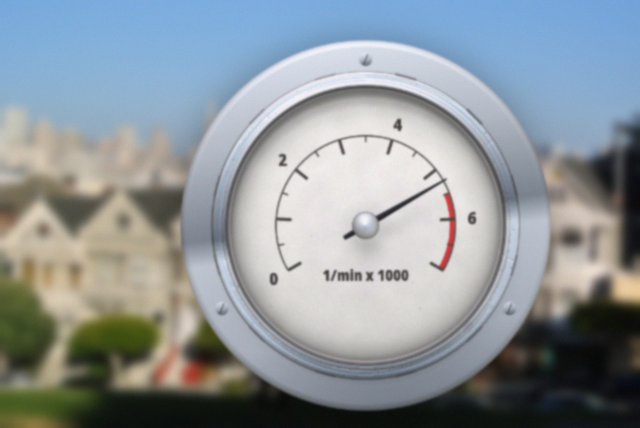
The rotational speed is value=5250 unit=rpm
